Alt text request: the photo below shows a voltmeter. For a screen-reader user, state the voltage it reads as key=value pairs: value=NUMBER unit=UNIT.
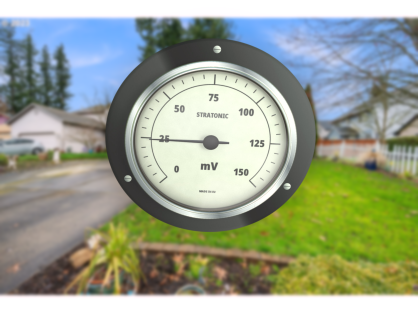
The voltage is value=25 unit=mV
